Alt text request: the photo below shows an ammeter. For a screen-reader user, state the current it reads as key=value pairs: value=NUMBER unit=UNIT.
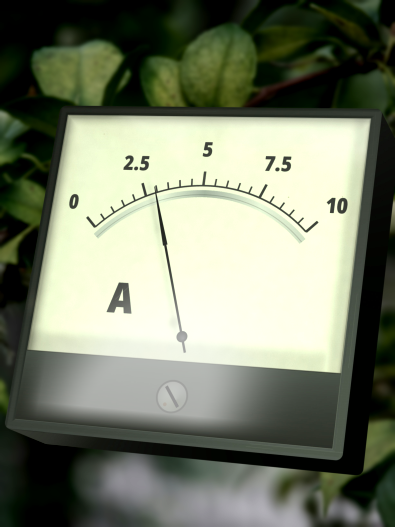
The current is value=3 unit=A
